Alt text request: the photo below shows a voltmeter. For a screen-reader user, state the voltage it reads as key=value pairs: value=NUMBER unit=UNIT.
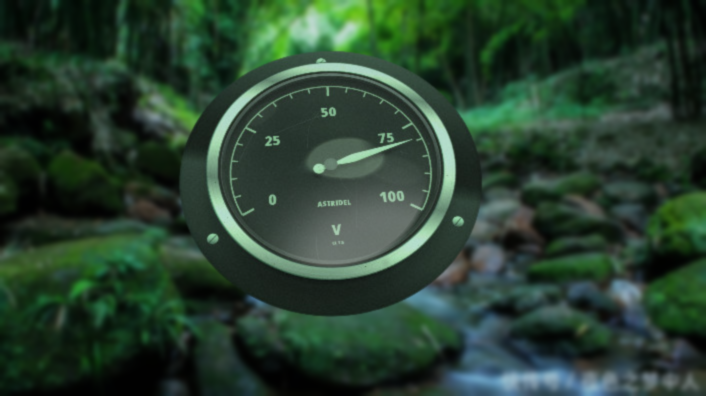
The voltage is value=80 unit=V
